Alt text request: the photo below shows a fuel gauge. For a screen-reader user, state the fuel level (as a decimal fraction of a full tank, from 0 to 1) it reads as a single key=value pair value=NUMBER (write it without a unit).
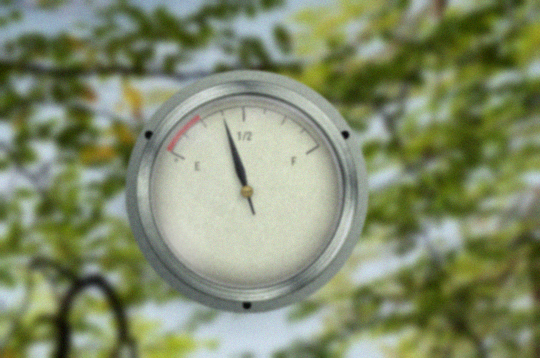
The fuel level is value=0.375
